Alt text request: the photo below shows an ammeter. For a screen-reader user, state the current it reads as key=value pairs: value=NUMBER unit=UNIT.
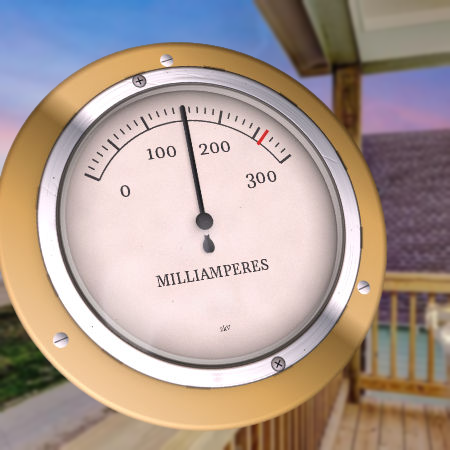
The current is value=150 unit=mA
